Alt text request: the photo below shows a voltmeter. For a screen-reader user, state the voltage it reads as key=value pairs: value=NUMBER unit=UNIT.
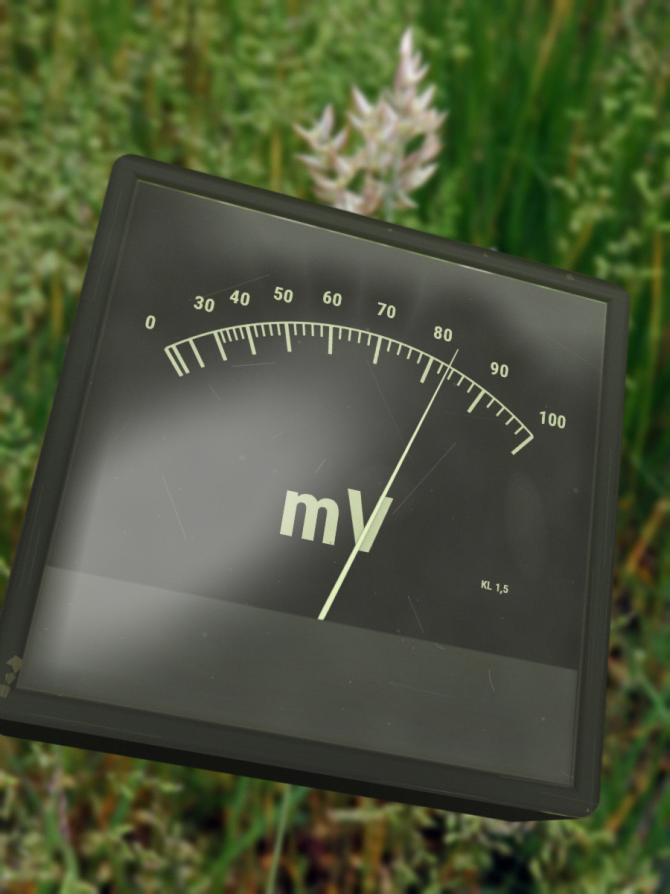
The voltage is value=83 unit=mV
